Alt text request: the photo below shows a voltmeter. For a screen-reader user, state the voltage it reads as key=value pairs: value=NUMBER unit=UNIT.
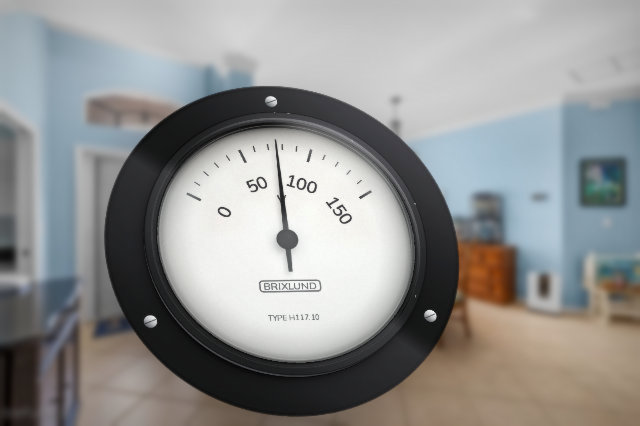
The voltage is value=75 unit=V
